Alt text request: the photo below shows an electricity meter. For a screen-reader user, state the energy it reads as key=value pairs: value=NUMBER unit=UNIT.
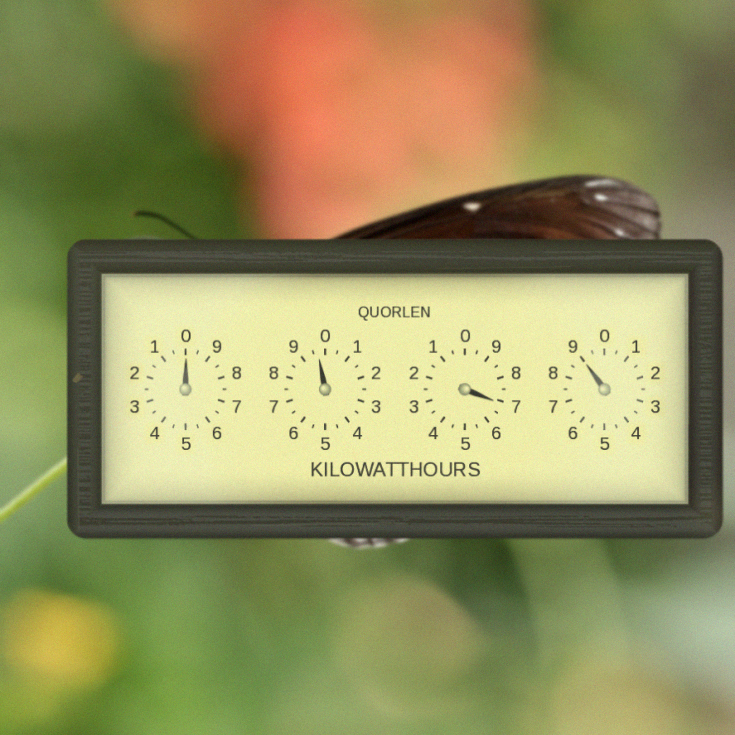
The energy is value=9969 unit=kWh
